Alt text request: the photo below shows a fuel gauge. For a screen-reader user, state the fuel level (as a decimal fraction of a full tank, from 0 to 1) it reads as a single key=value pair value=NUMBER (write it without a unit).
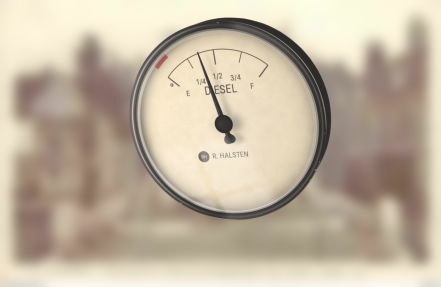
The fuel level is value=0.375
